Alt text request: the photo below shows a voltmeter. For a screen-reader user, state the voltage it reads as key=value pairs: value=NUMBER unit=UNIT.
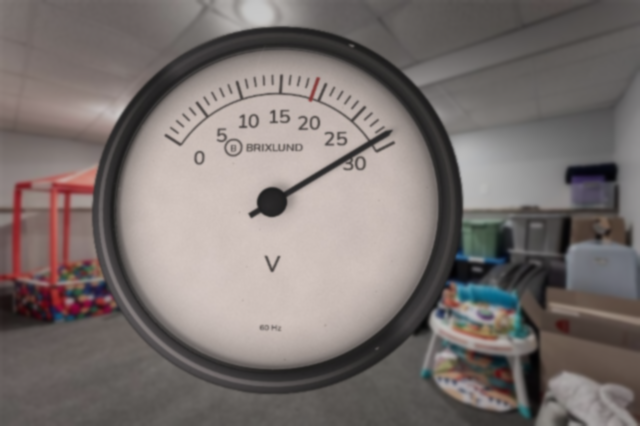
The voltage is value=29 unit=V
